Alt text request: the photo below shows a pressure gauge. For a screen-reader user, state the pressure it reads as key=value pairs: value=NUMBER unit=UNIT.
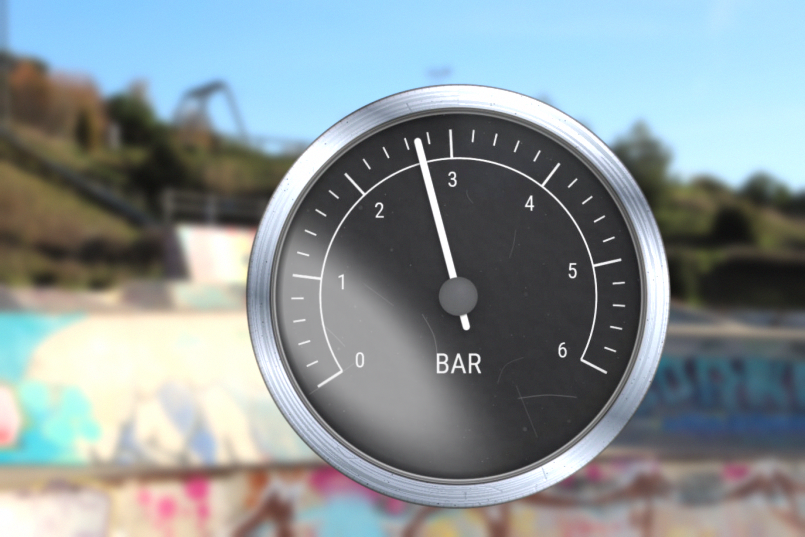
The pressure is value=2.7 unit=bar
